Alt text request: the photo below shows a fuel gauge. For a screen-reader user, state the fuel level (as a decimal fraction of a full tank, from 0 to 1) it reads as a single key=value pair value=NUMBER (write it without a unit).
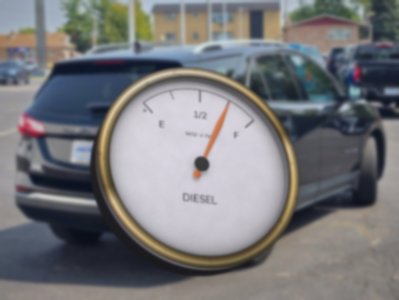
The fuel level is value=0.75
